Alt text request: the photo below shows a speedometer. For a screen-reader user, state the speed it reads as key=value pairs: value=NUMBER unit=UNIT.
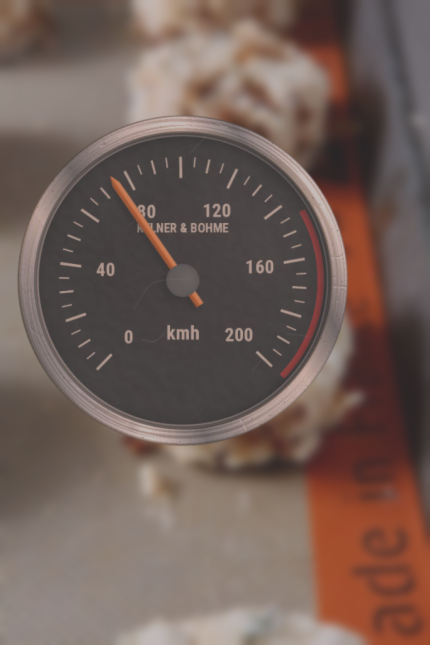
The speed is value=75 unit=km/h
